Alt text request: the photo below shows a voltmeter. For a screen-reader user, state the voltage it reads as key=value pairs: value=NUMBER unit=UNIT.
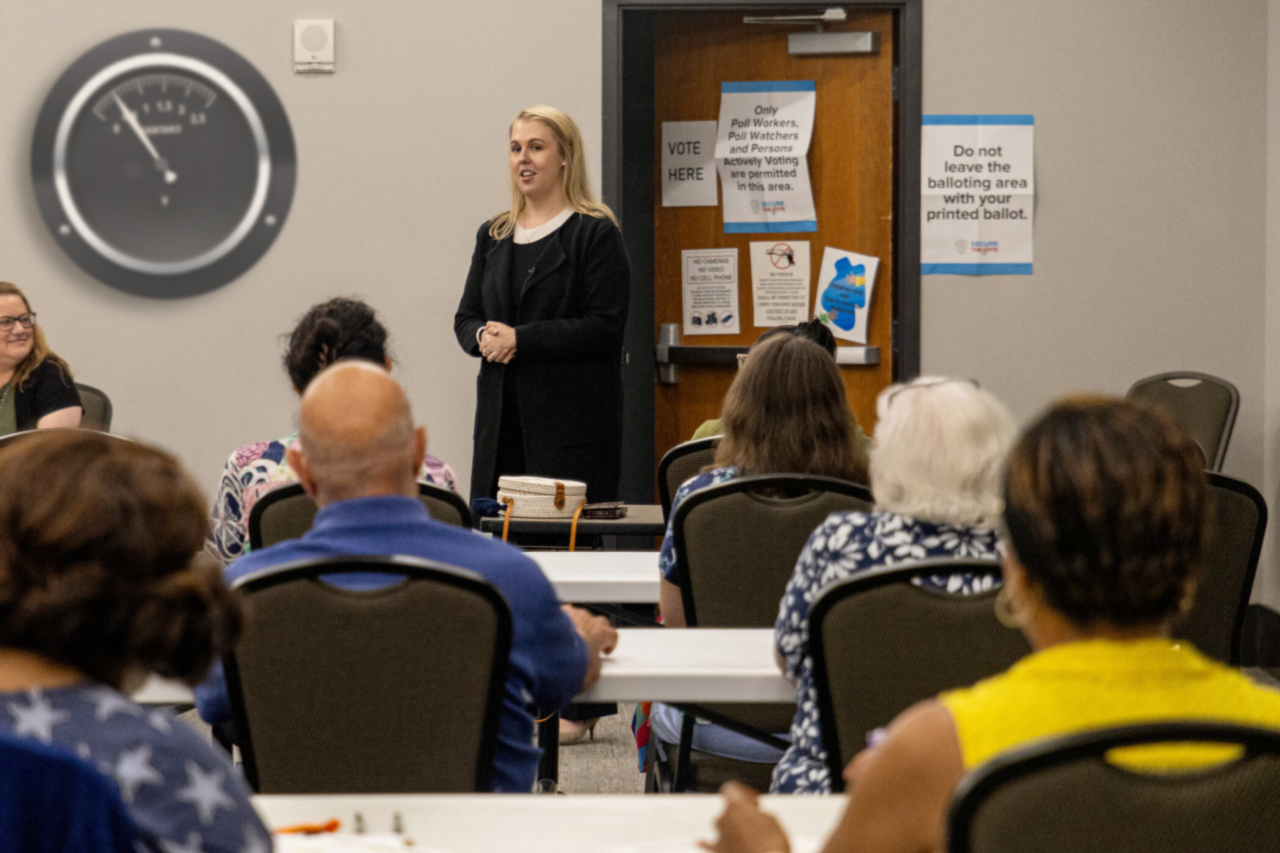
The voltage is value=0.5 unit=V
